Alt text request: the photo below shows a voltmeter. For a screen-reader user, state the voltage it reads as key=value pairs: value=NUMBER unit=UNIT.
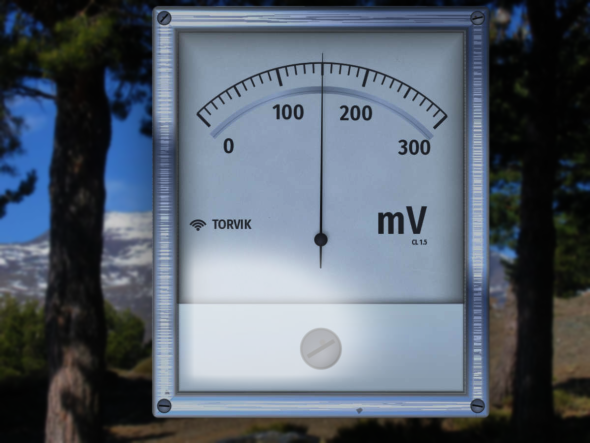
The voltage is value=150 unit=mV
